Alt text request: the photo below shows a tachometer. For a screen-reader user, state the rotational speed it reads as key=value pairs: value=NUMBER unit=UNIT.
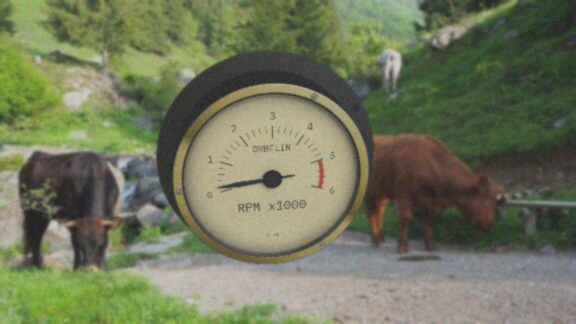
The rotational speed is value=200 unit=rpm
